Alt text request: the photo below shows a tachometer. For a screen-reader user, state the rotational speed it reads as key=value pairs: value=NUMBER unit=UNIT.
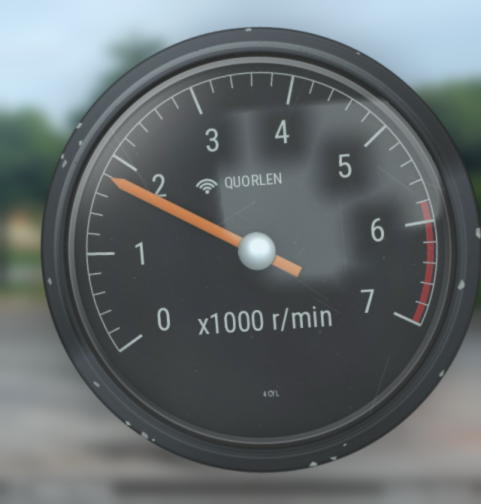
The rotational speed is value=1800 unit=rpm
